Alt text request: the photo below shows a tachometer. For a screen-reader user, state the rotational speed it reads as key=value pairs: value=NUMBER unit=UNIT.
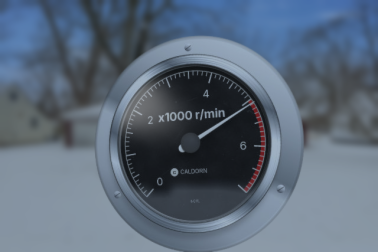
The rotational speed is value=5100 unit=rpm
